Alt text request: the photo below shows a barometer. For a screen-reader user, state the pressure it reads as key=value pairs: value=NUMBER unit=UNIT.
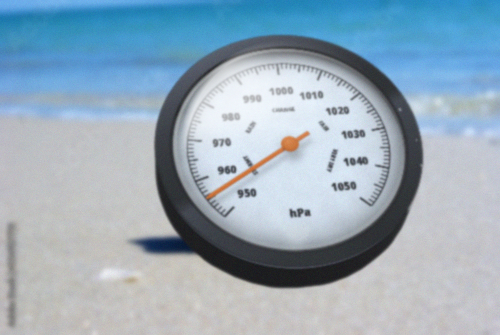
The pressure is value=955 unit=hPa
